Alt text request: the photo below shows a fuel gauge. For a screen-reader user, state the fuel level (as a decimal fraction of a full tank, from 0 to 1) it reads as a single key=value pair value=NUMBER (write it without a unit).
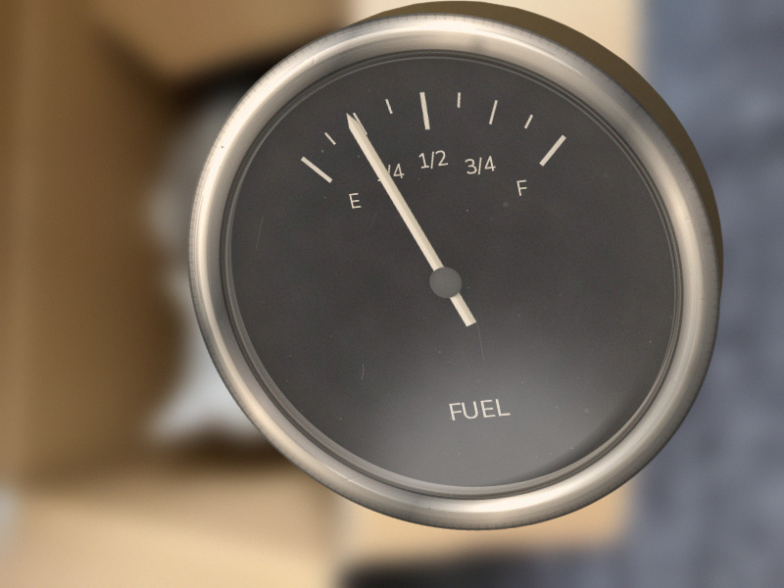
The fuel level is value=0.25
